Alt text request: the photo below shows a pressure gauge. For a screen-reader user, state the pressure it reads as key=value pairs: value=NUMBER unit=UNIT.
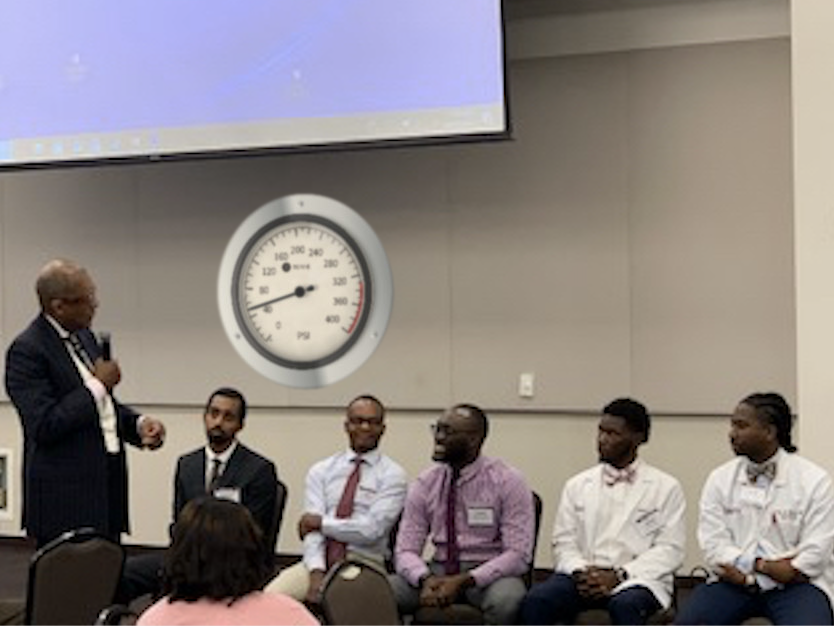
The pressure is value=50 unit=psi
